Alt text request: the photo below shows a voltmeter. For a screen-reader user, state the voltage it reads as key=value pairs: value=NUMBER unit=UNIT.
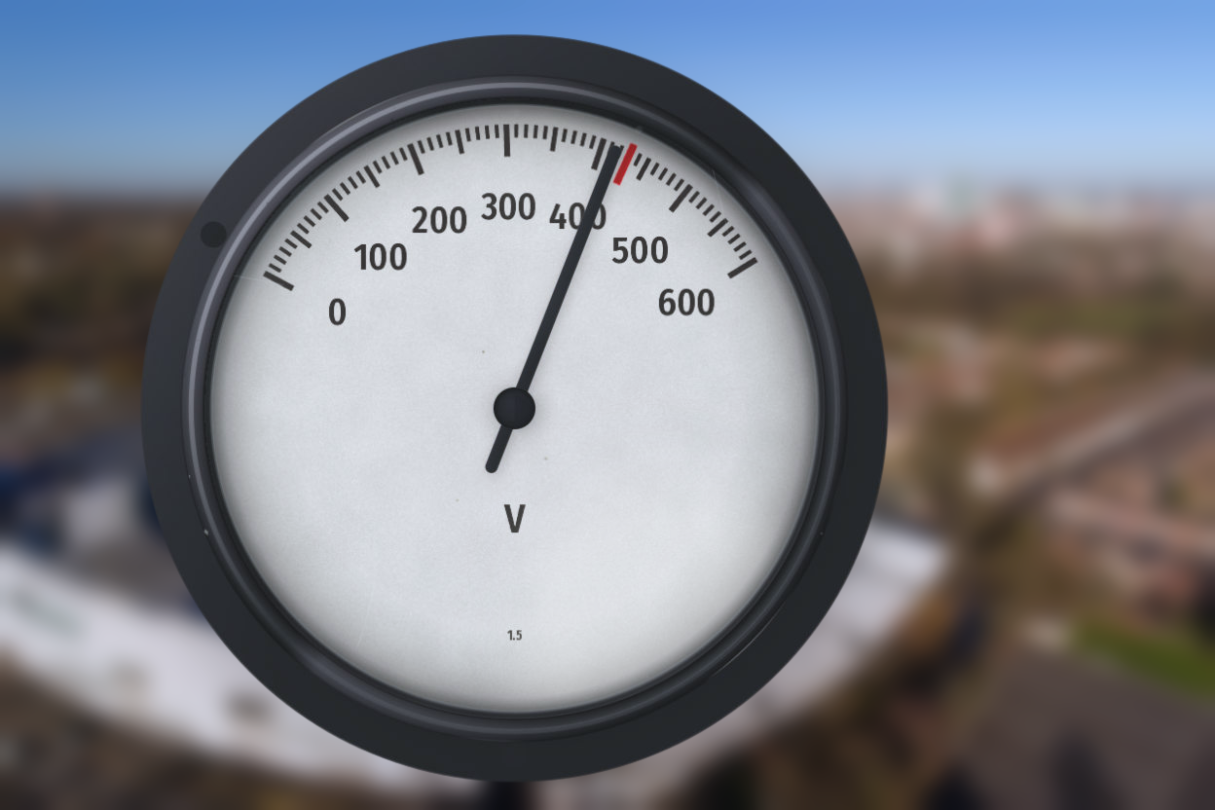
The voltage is value=415 unit=V
